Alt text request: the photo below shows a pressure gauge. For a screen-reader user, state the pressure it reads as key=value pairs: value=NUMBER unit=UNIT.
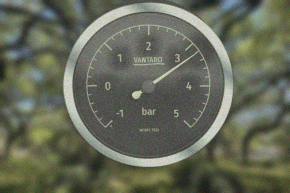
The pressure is value=3.2 unit=bar
